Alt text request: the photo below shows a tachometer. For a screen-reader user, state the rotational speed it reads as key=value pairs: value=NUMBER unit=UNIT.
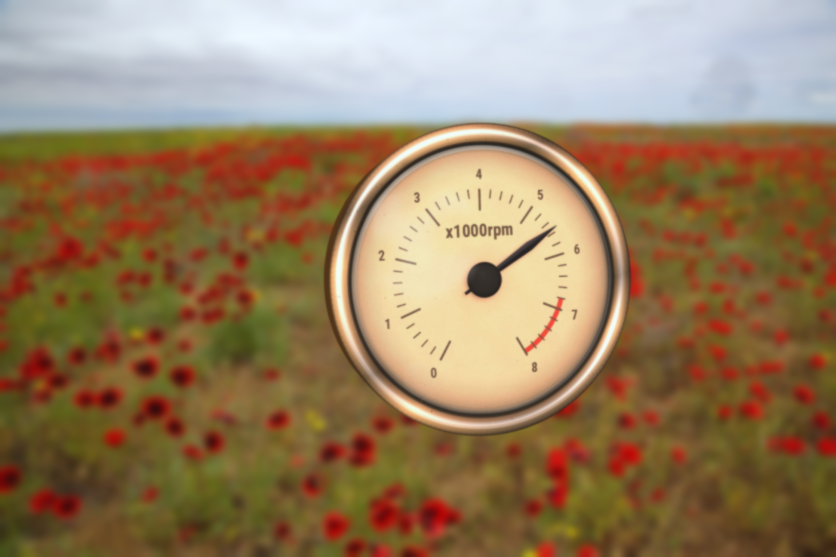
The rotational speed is value=5500 unit=rpm
